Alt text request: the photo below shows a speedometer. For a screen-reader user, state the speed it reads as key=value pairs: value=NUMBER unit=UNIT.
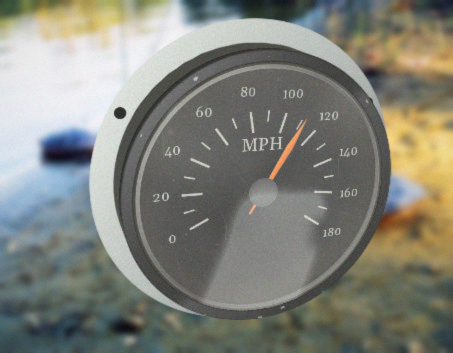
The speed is value=110 unit=mph
